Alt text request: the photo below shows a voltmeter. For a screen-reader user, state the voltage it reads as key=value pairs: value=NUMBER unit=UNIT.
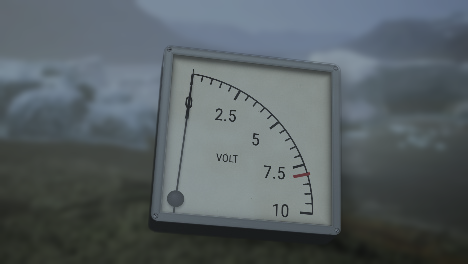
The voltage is value=0 unit=V
